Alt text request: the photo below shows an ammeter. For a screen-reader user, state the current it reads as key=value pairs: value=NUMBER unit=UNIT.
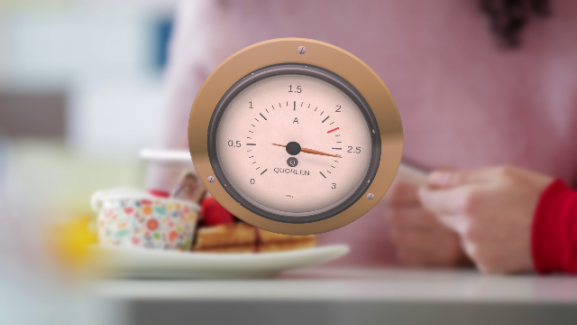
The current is value=2.6 unit=A
